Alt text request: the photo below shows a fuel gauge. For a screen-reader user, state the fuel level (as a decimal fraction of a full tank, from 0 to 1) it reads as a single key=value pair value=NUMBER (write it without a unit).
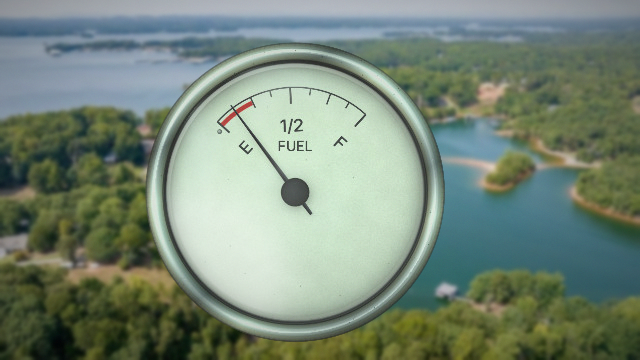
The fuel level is value=0.125
